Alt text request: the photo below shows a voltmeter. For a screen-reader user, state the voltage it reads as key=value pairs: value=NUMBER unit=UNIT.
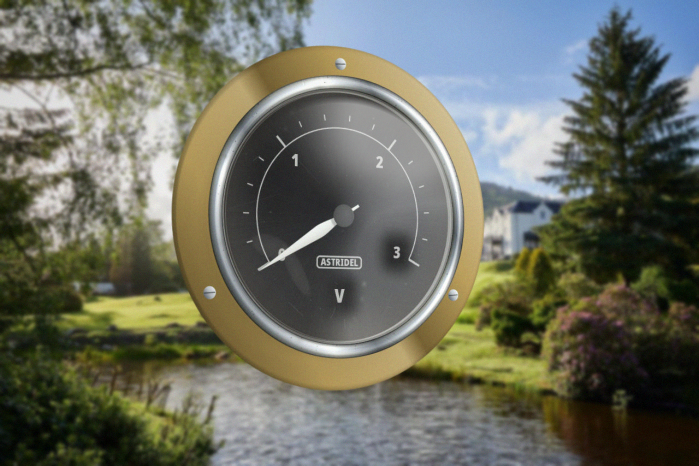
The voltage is value=0 unit=V
